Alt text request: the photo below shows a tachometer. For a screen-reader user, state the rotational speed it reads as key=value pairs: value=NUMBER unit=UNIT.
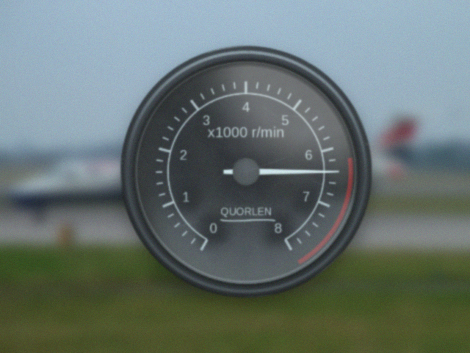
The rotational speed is value=6400 unit=rpm
